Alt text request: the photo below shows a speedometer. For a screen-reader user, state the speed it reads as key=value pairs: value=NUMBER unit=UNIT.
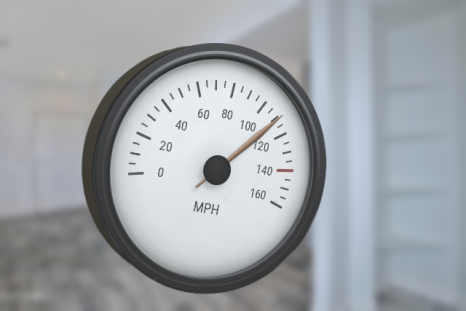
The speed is value=110 unit=mph
